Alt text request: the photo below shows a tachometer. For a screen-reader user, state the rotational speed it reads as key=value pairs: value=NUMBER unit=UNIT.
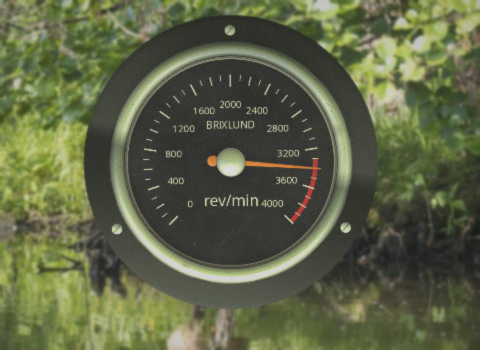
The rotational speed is value=3400 unit=rpm
